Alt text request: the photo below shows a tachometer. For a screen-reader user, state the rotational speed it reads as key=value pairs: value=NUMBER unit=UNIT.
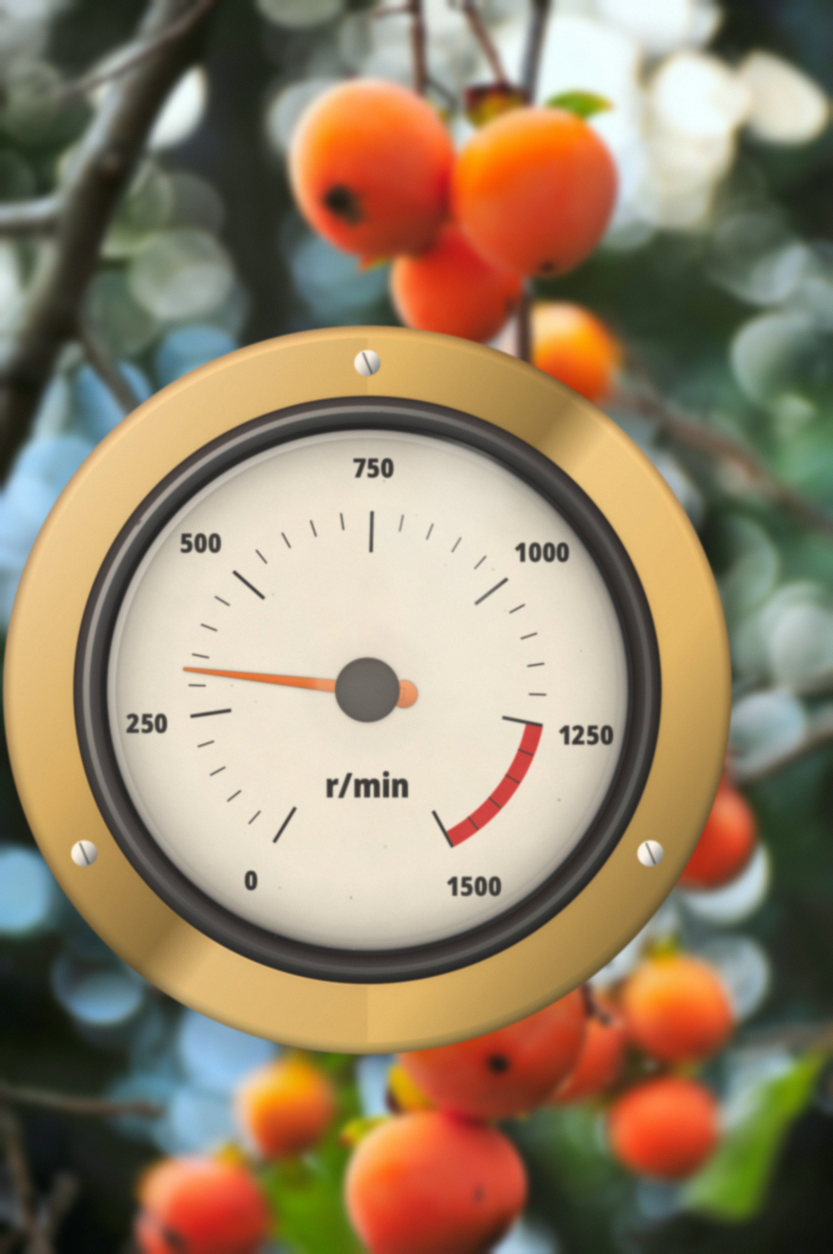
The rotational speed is value=325 unit=rpm
